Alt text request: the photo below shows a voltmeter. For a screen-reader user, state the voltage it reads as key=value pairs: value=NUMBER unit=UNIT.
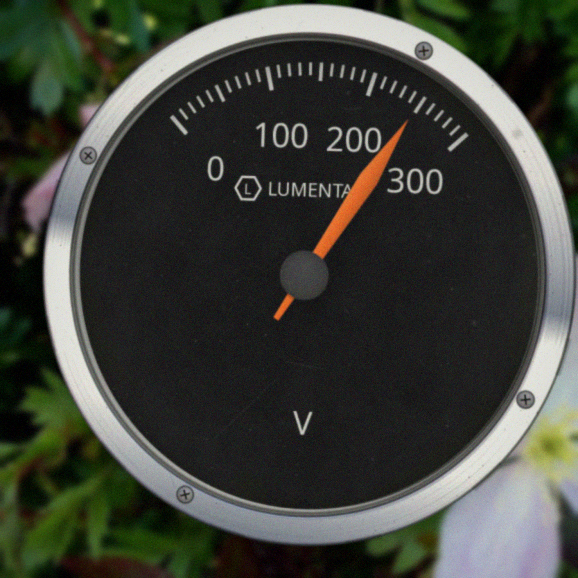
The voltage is value=250 unit=V
